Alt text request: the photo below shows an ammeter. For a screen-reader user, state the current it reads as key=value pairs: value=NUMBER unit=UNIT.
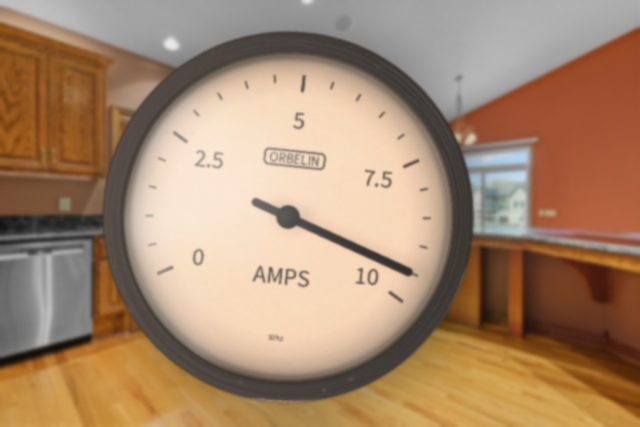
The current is value=9.5 unit=A
